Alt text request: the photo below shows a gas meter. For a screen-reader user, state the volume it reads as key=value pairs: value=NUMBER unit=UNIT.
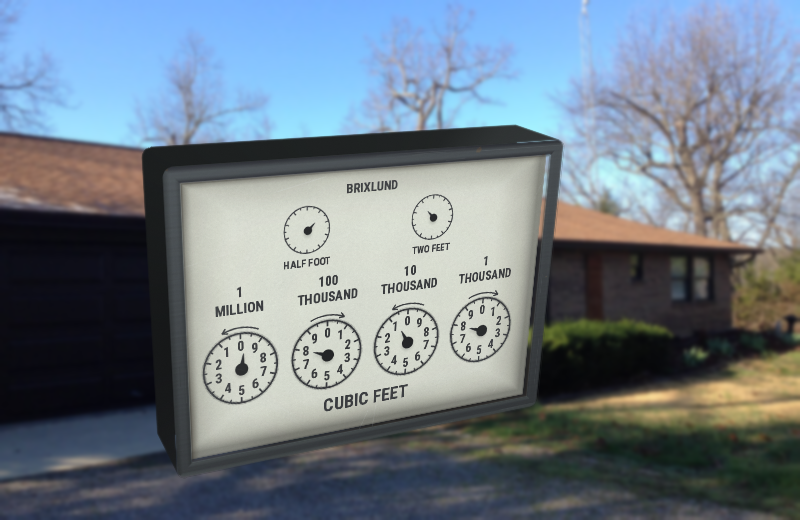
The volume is value=980800 unit=ft³
